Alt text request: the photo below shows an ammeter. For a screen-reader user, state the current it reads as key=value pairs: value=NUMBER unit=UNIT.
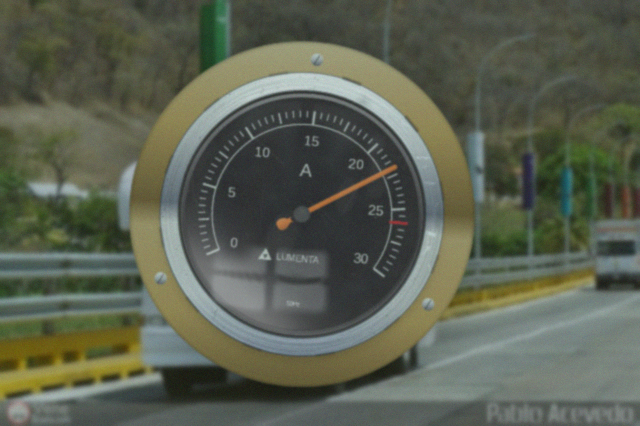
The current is value=22 unit=A
